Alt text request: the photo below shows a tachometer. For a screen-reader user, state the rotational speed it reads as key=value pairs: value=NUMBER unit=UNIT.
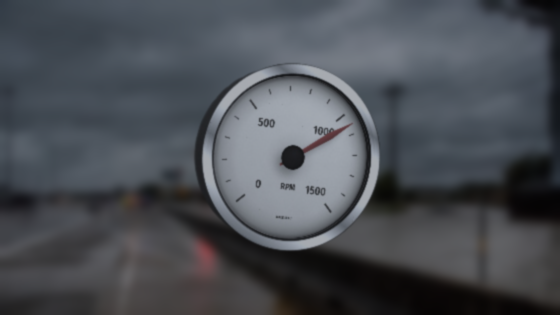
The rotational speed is value=1050 unit=rpm
